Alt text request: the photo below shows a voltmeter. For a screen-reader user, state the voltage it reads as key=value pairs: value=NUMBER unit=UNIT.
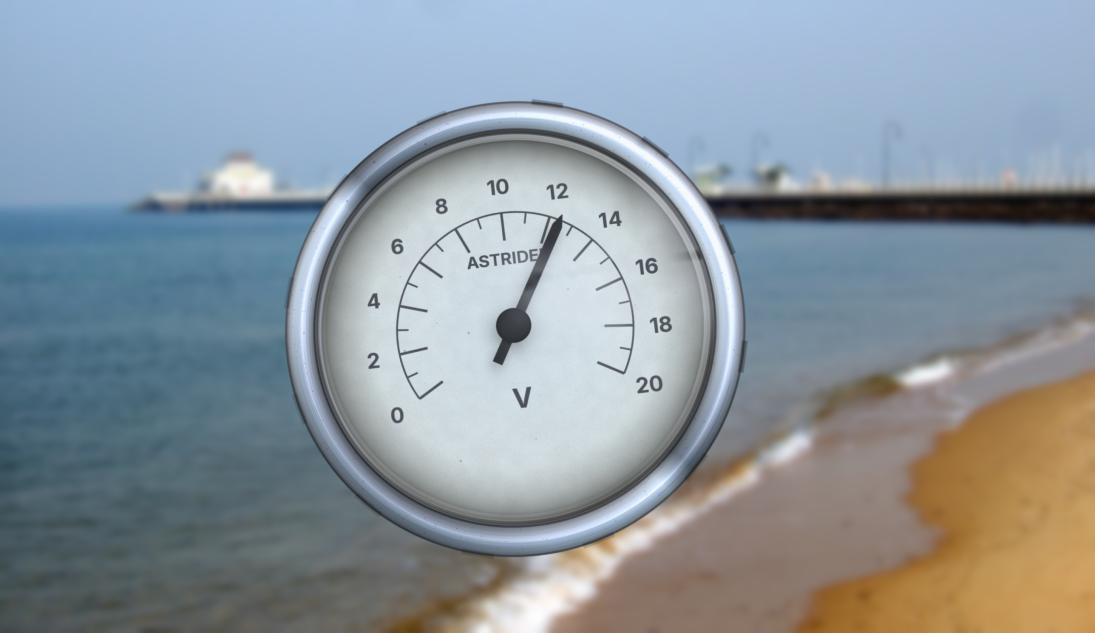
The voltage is value=12.5 unit=V
